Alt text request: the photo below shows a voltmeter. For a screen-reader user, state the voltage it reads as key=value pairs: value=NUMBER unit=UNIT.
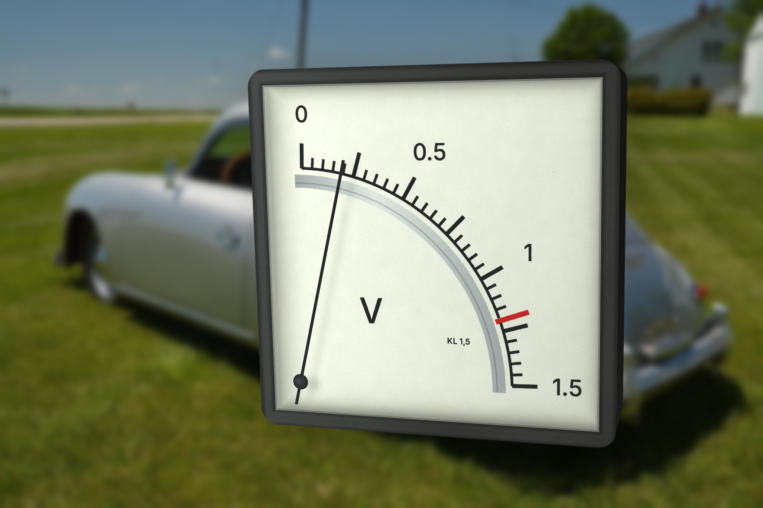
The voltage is value=0.2 unit=V
